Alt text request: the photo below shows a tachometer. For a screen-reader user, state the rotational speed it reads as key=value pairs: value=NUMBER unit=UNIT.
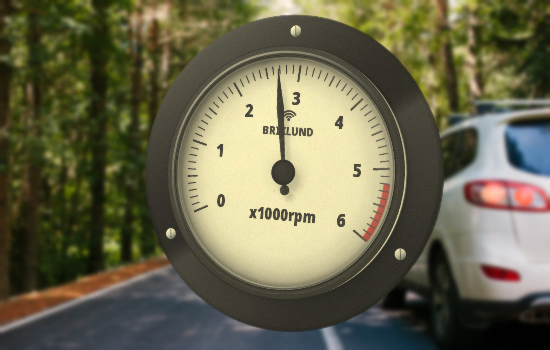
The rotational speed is value=2700 unit=rpm
